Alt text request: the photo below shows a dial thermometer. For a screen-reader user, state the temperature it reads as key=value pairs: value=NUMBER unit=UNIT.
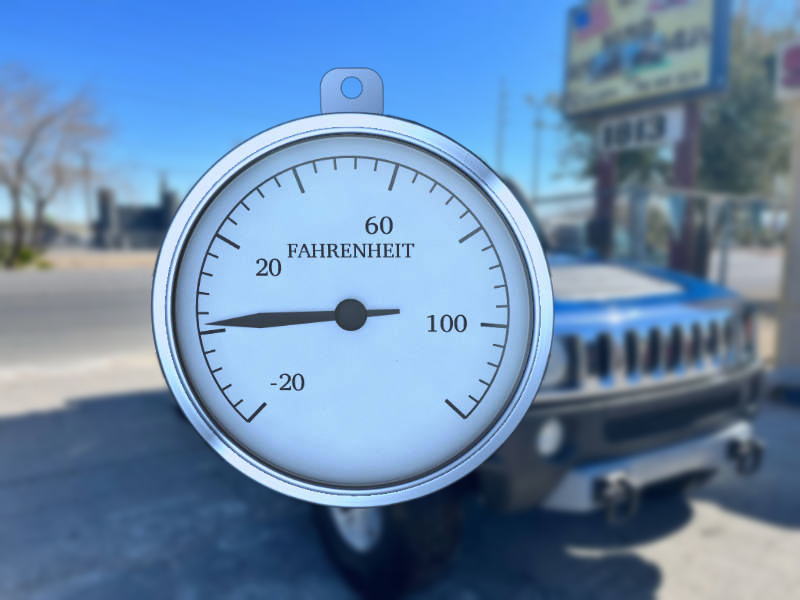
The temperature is value=2 unit=°F
